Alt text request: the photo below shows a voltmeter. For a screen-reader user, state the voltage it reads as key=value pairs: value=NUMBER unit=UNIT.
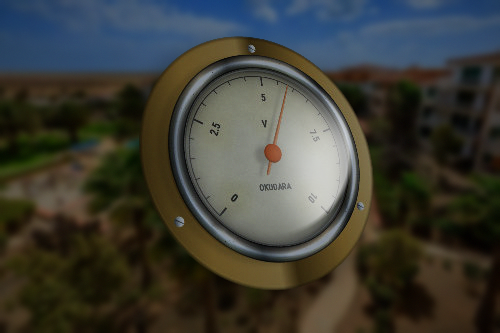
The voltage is value=5.75 unit=V
